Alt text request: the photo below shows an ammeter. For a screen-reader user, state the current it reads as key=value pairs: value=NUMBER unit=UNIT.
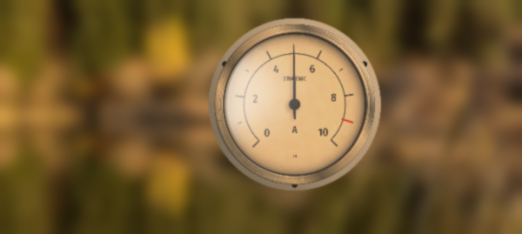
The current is value=5 unit=A
